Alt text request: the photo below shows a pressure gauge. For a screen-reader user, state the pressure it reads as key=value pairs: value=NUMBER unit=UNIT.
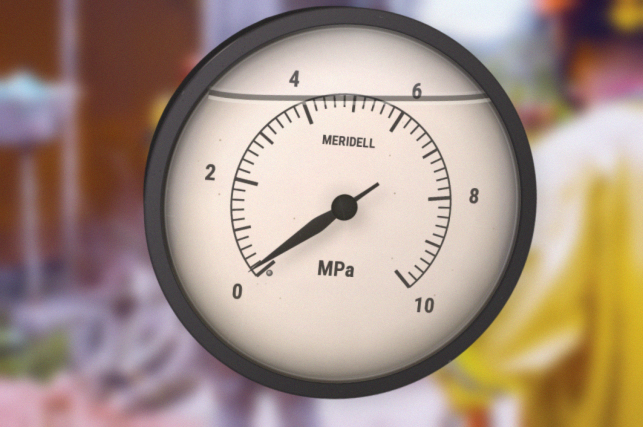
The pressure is value=0.2 unit=MPa
